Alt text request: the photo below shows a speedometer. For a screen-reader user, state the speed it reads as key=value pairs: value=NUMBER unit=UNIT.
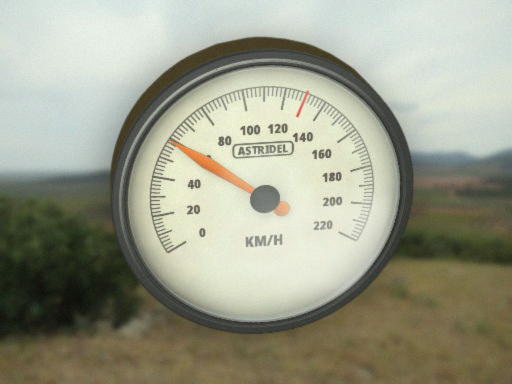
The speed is value=60 unit=km/h
